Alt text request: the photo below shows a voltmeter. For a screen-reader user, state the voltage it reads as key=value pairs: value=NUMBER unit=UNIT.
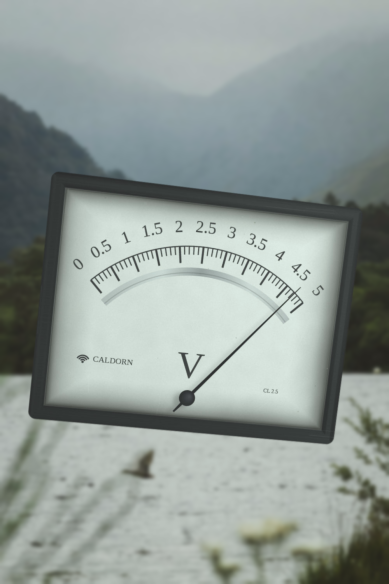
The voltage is value=4.7 unit=V
